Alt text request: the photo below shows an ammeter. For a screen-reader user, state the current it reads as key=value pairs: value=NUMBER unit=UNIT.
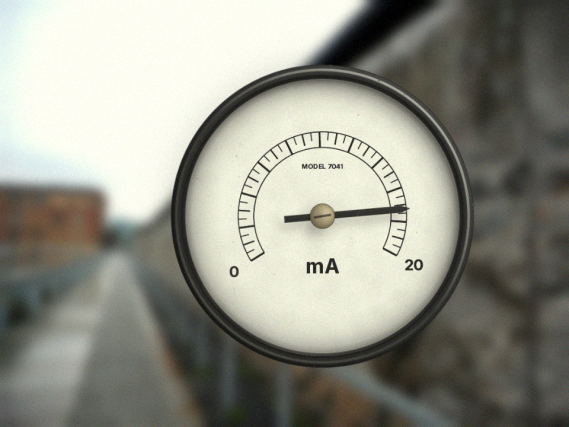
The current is value=17.25 unit=mA
